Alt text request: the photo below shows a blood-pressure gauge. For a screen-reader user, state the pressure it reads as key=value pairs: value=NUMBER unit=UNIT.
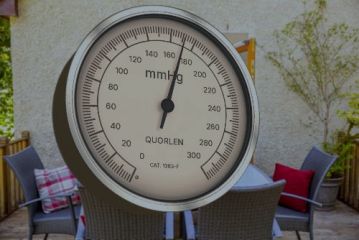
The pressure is value=170 unit=mmHg
